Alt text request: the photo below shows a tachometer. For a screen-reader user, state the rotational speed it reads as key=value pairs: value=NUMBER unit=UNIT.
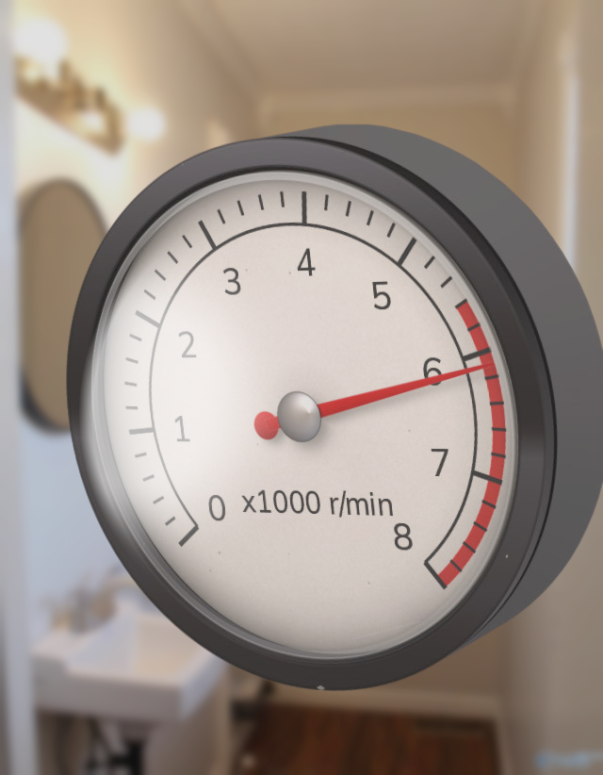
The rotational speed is value=6100 unit=rpm
